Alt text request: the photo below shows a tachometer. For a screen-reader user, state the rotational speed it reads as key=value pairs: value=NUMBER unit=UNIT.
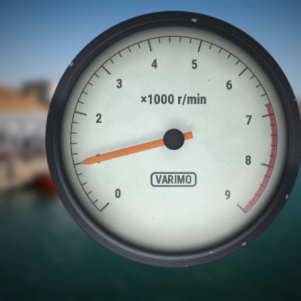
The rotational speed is value=1000 unit=rpm
